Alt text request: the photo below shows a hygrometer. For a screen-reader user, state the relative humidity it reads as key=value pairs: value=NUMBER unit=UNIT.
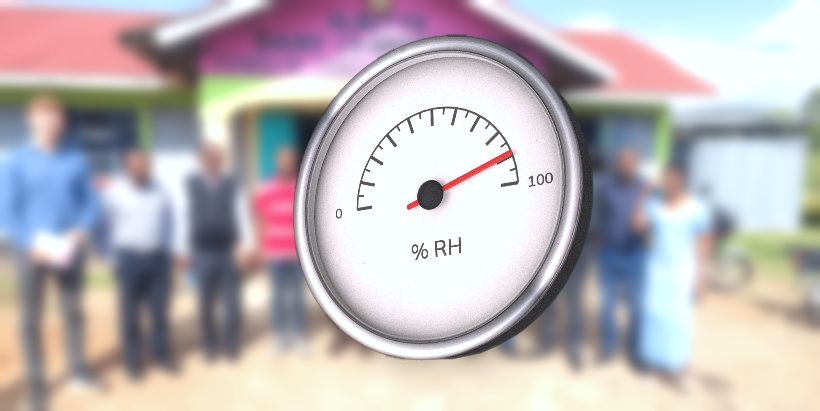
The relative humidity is value=90 unit=%
